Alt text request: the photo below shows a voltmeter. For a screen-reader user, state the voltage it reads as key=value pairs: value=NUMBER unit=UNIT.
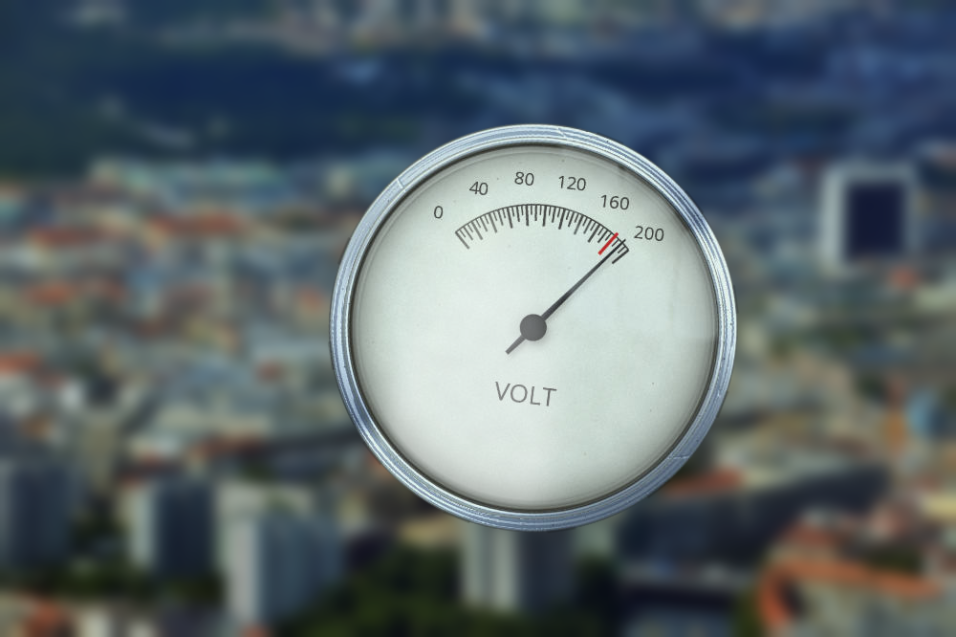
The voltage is value=190 unit=V
